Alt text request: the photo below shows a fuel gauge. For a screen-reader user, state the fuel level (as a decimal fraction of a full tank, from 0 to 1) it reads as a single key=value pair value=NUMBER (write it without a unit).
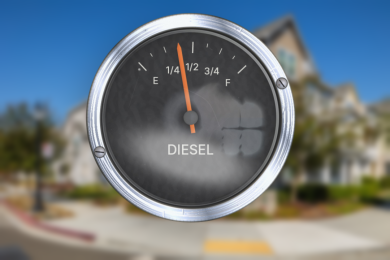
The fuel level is value=0.375
